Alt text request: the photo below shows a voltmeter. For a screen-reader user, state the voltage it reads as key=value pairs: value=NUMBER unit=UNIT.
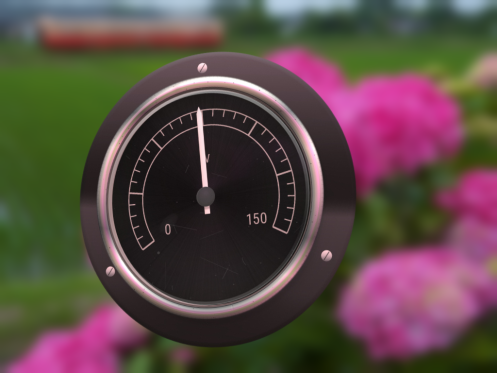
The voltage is value=75 unit=V
